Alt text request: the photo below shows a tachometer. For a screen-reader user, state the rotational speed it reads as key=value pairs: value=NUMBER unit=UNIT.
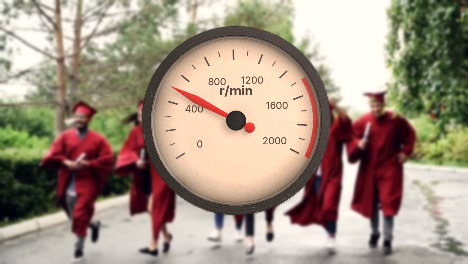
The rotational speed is value=500 unit=rpm
